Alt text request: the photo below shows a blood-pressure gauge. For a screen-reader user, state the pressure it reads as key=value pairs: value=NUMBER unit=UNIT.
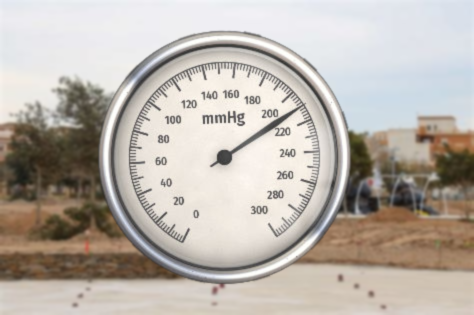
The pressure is value=210 unit=mmHg
